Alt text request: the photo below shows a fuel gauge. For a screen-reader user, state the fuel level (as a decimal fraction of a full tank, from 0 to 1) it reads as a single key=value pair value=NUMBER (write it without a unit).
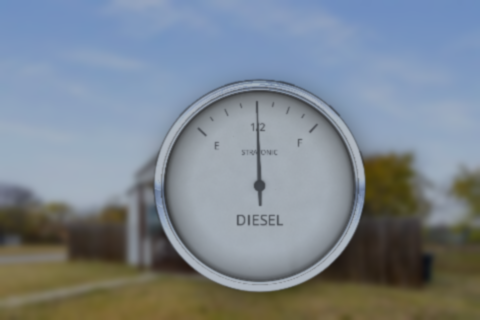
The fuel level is value=0.5
